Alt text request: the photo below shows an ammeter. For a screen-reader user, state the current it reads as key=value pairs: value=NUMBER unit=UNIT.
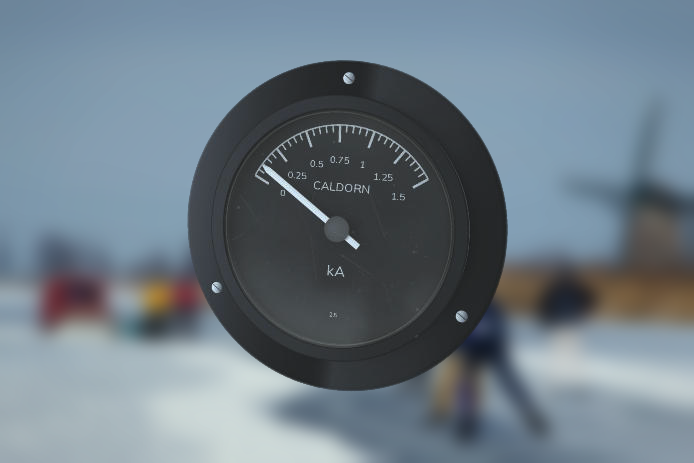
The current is value=0.1 unit=kA
